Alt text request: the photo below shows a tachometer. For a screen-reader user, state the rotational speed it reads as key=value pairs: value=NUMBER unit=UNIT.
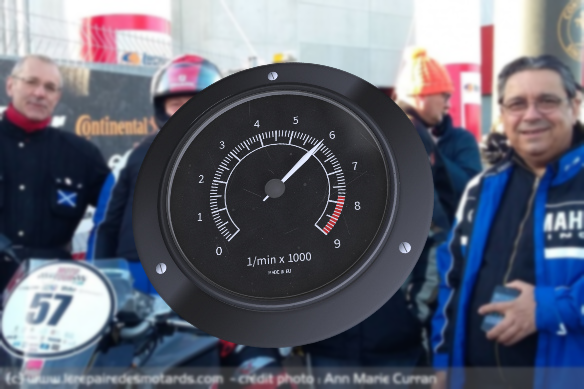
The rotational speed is value=6000 unit=rpm
